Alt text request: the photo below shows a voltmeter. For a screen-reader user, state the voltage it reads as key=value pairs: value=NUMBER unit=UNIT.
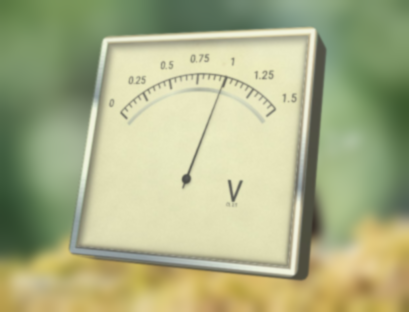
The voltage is value=1 unit=V
